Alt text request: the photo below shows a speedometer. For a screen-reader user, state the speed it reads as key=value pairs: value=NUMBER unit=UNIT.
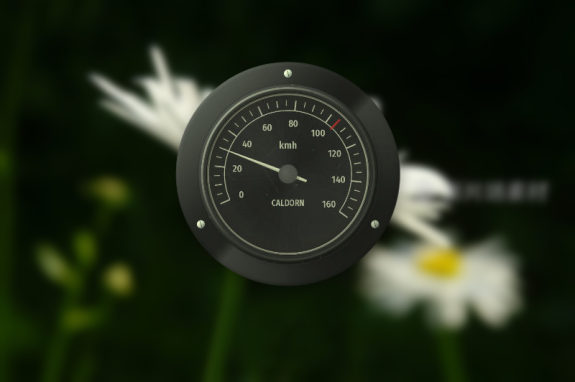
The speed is value=30 unit=km/h
